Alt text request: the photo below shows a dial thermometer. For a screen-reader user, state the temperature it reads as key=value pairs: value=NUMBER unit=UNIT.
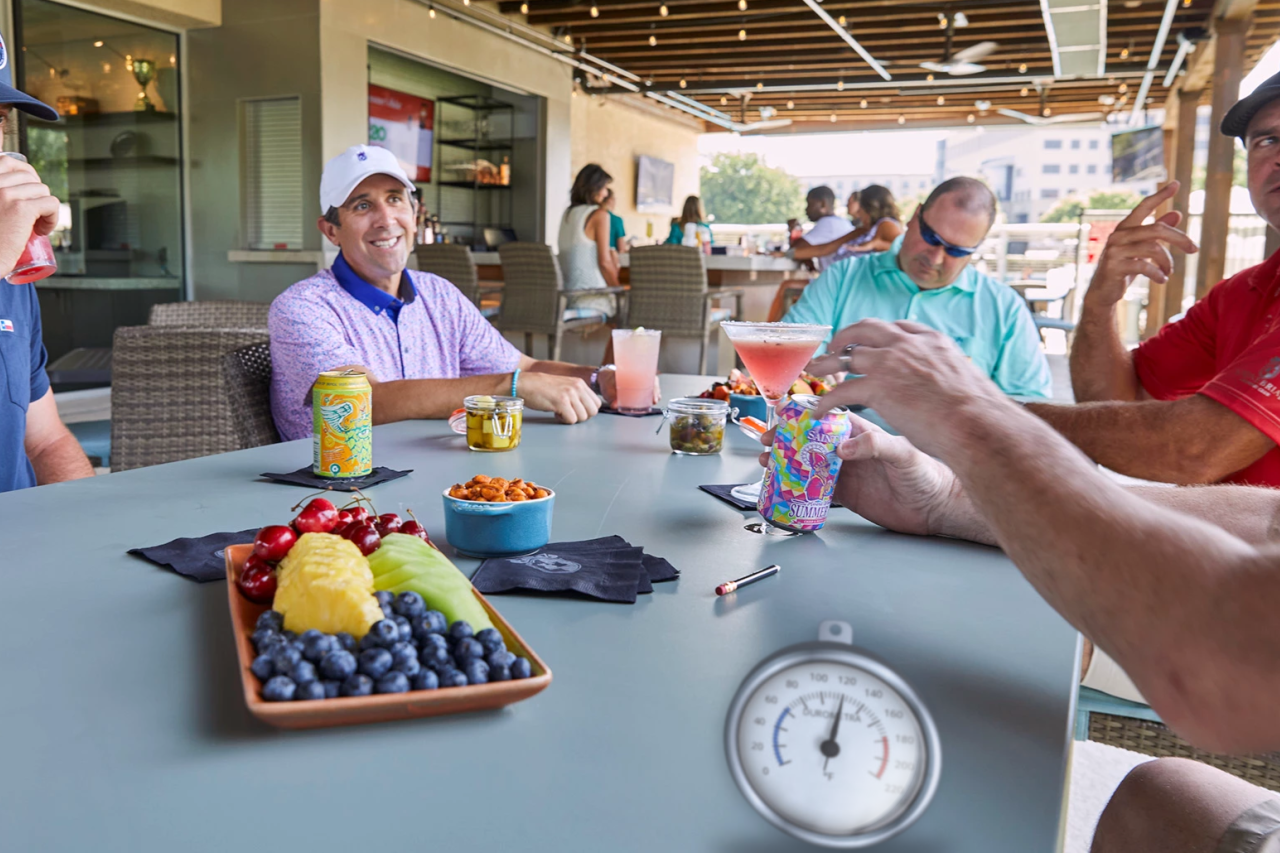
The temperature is value=120 unit=°F
